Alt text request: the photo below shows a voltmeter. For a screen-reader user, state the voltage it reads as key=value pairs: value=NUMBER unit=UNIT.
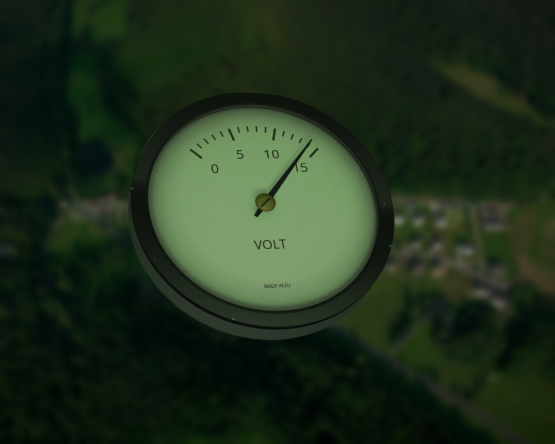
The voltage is value=14 unit=V
